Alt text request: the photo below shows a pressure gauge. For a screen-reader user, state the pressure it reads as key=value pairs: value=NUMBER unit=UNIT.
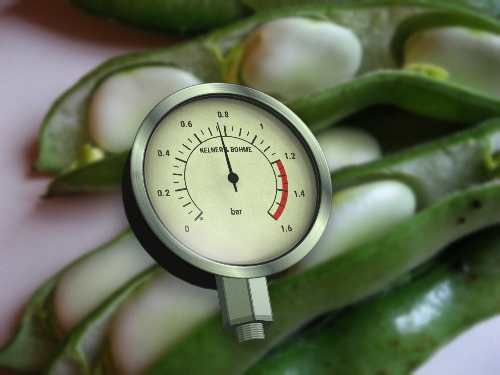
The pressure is value=0.75 unit=bar
